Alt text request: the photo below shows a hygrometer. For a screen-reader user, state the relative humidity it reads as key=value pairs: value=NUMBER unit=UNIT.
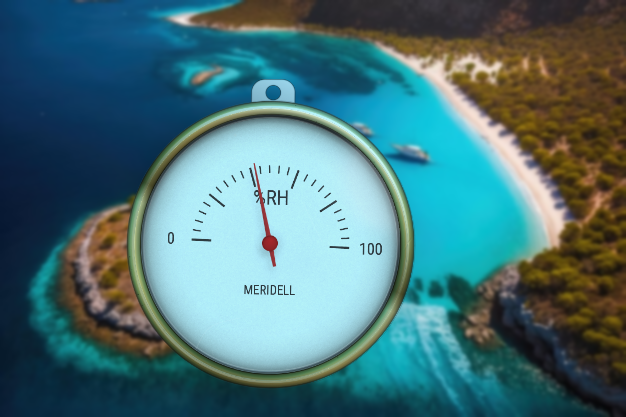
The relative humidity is value=42 unit=%
